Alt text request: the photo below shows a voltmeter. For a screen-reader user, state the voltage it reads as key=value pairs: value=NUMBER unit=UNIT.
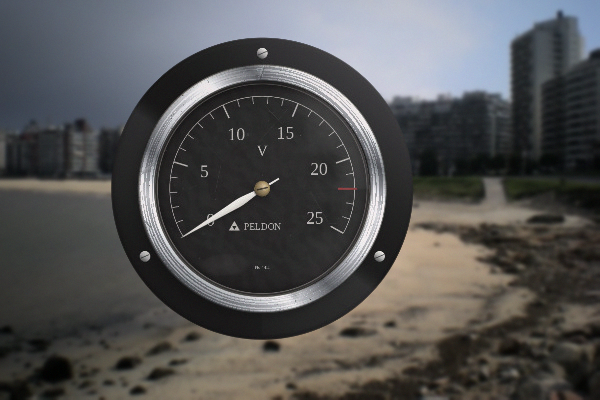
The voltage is value=0 unit=V
